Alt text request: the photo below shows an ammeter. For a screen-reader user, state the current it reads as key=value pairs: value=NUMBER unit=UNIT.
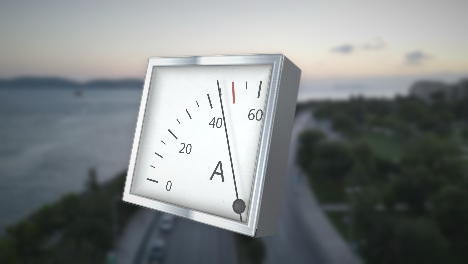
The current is value=45 unit=A
